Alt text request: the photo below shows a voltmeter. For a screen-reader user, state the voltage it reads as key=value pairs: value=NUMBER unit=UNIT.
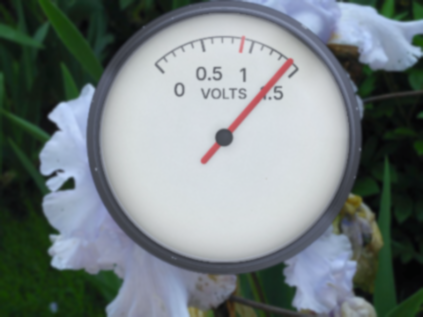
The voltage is value=1.4 unit=V
